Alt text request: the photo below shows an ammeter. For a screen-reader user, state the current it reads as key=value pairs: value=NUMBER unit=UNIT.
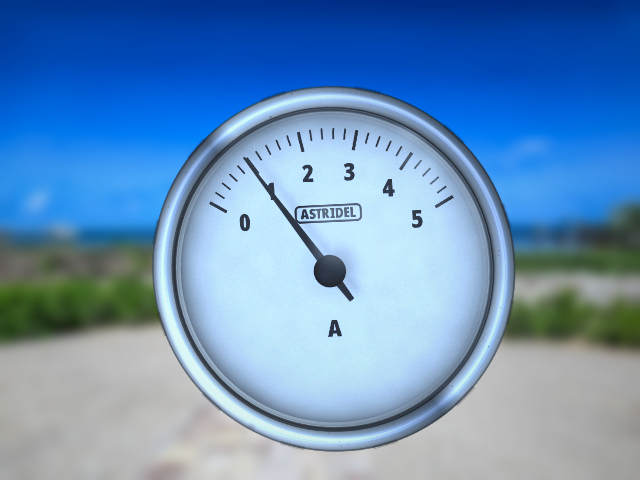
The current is value=1 unit=A
